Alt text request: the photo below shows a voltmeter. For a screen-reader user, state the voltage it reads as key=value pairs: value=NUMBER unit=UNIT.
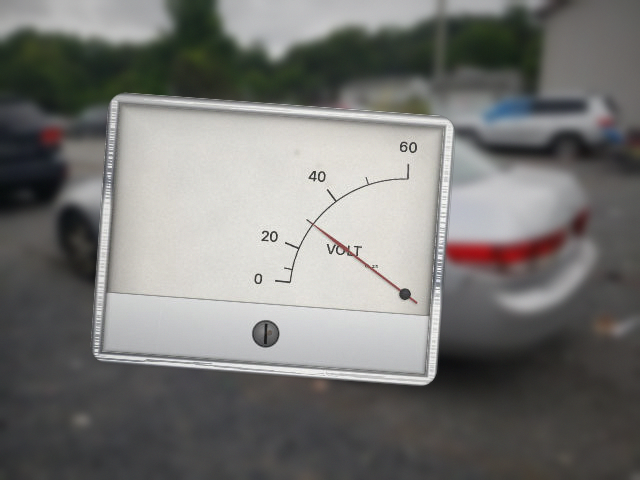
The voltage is value=30 unit=V
